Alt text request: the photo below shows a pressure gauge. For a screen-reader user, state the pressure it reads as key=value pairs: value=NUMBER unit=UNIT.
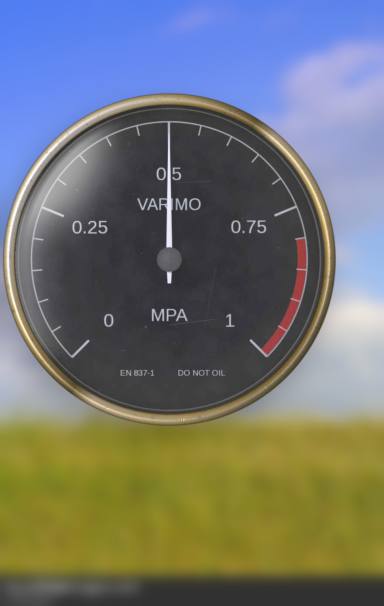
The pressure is value=0.5 unit=MPa
